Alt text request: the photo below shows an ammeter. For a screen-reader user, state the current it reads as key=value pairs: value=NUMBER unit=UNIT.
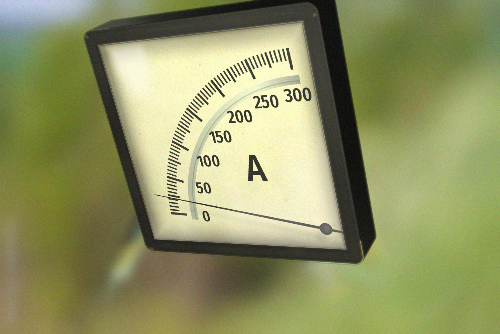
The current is value=25 unit=A
